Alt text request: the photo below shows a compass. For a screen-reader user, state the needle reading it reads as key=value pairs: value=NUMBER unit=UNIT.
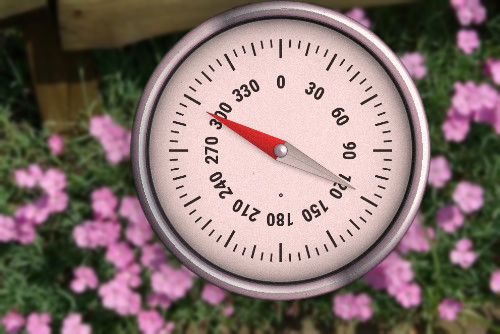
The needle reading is value=297.5 unit=°
